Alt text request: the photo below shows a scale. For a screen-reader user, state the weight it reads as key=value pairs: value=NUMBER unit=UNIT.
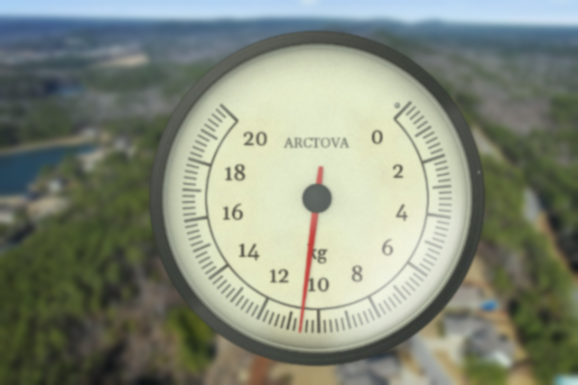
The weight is value=10.6 unit=kg
